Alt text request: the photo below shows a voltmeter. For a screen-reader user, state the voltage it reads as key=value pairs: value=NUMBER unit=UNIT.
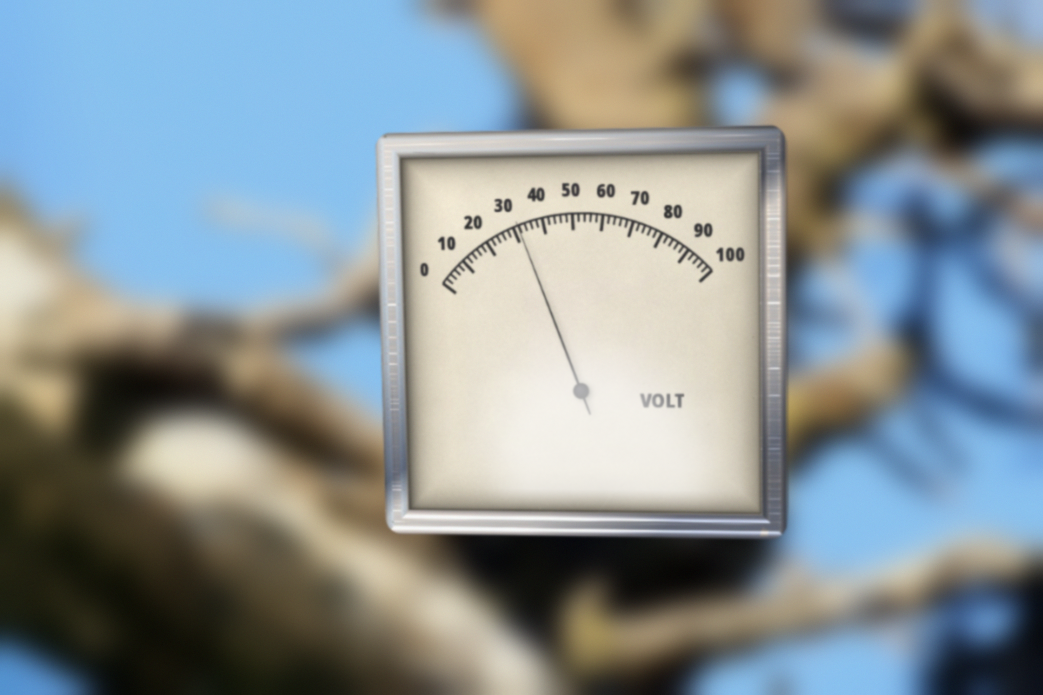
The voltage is value=32 unit=V
